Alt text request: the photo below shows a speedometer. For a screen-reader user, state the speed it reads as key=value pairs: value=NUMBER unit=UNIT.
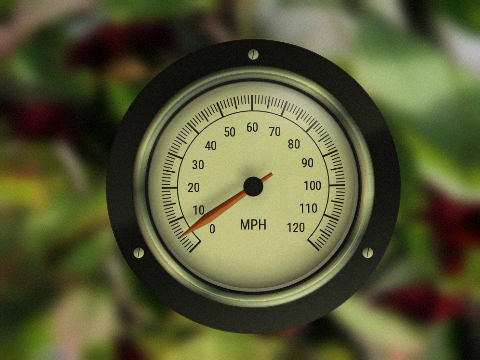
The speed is value=5 unit=mph
